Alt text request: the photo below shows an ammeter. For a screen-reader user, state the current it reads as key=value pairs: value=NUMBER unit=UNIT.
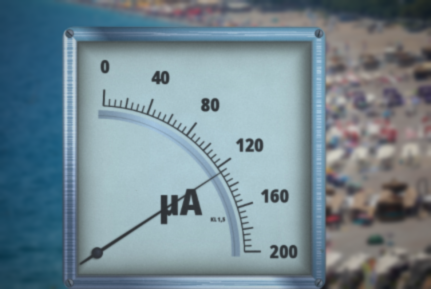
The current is value=125 unit=µA
